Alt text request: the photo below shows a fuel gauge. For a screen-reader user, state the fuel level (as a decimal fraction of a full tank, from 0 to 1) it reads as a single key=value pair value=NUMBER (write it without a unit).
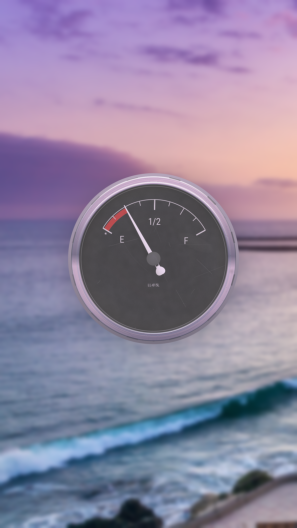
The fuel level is value=0.25
